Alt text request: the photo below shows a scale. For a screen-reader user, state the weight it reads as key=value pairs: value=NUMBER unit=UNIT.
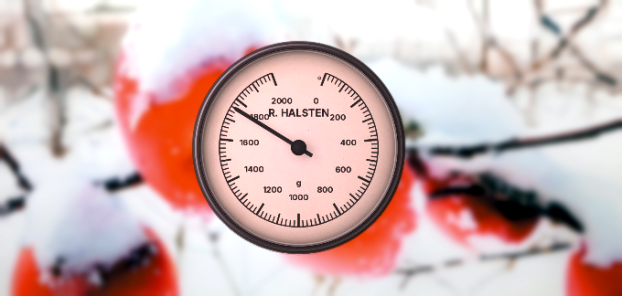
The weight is value=1760 unit=g
